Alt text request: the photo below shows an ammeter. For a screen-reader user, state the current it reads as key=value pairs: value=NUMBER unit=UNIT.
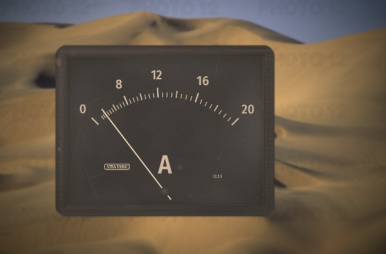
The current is value=4 unit=A
